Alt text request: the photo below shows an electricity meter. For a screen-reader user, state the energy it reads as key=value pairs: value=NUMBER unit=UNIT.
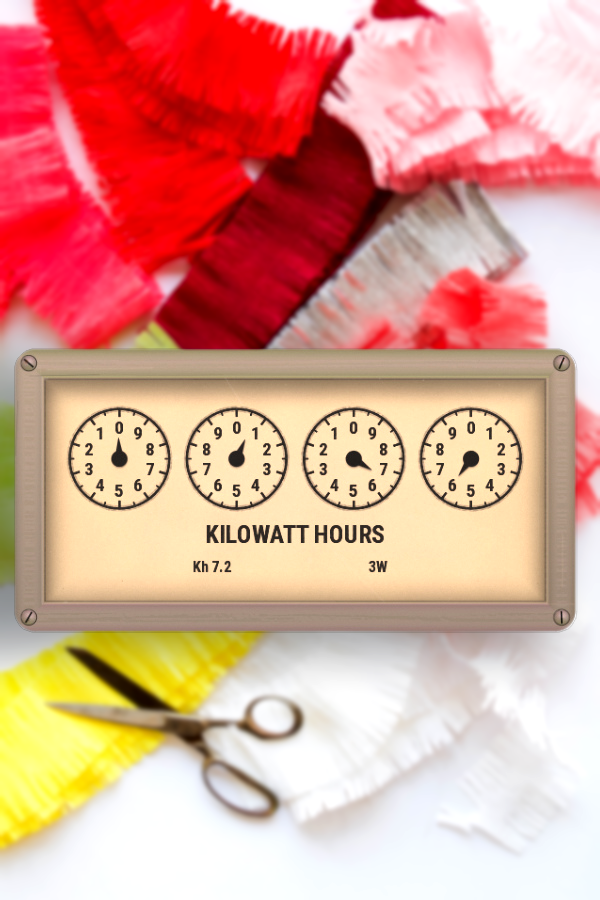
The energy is value=66 unit=kWh
